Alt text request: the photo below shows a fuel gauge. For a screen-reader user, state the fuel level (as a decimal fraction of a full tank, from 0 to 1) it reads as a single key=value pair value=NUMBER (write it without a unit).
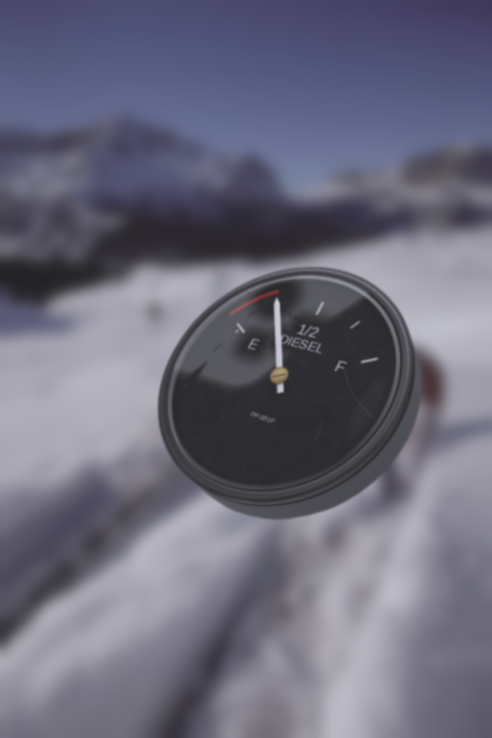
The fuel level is value=0.25
